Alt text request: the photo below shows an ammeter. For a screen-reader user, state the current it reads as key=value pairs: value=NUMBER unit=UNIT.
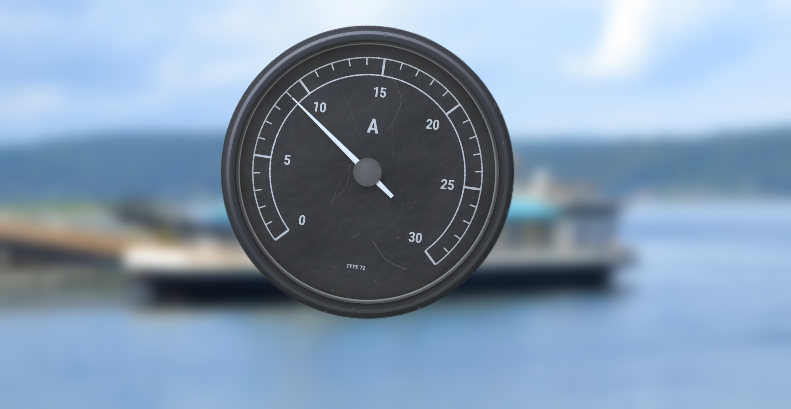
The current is value=9 unit=A
